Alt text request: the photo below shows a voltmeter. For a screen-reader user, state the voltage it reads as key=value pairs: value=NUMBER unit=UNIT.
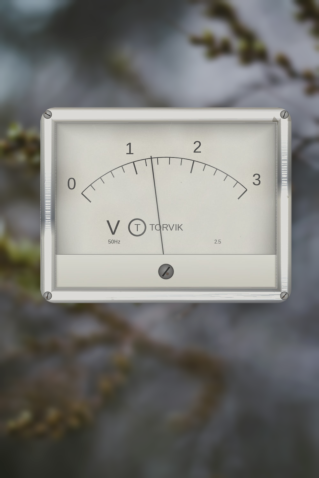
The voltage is value=1.3 unit=V
